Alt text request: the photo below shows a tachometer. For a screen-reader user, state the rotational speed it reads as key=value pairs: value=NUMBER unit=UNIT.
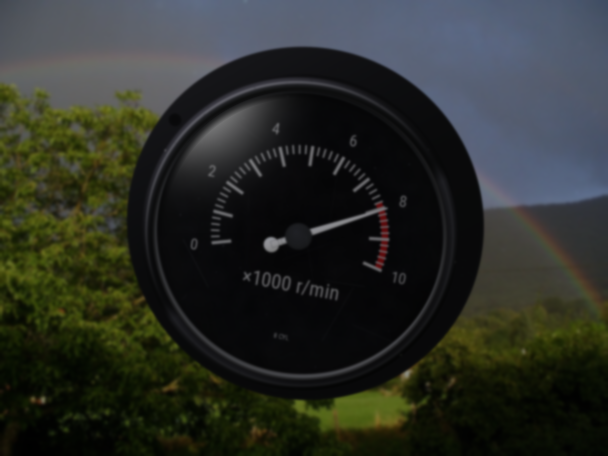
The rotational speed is value=8000 unit=rpm
